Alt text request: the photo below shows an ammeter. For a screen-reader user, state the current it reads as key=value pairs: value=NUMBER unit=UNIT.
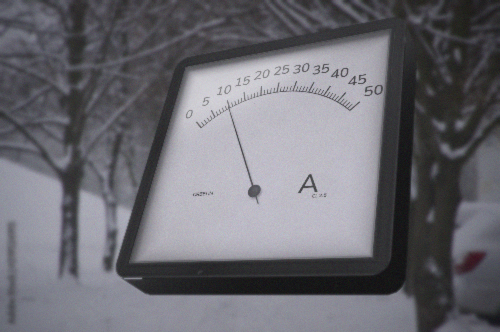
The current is value=10 unit=A
